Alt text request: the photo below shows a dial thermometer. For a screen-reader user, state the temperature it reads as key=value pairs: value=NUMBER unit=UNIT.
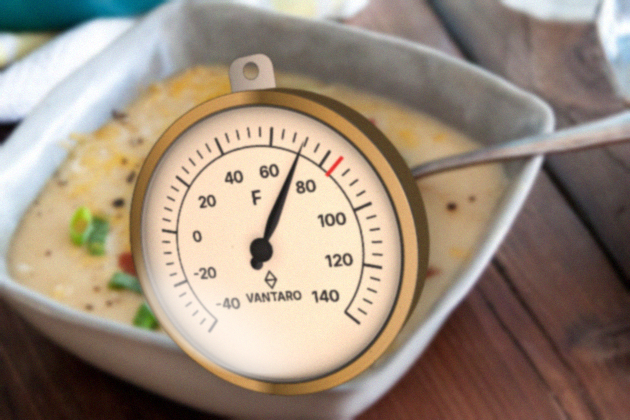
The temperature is value=72 unit=°F
